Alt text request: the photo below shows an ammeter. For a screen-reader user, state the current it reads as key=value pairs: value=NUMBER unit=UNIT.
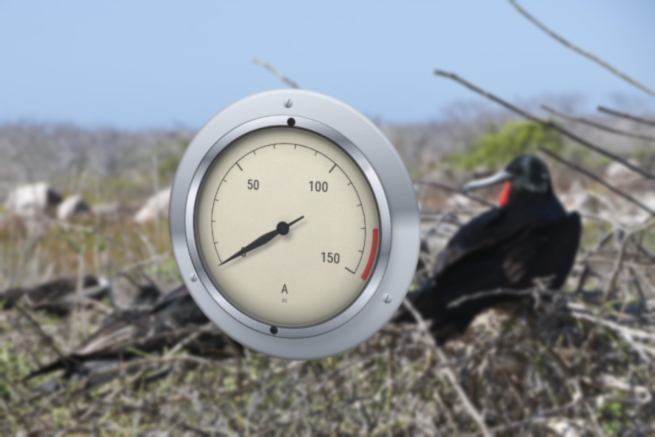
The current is value=0 unit=A
